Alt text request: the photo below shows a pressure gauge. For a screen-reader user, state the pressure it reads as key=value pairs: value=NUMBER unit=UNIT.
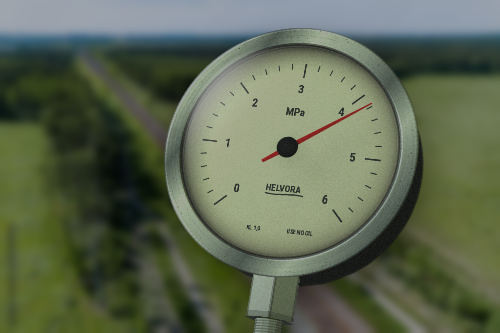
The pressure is value=4.2 unit=MPa
